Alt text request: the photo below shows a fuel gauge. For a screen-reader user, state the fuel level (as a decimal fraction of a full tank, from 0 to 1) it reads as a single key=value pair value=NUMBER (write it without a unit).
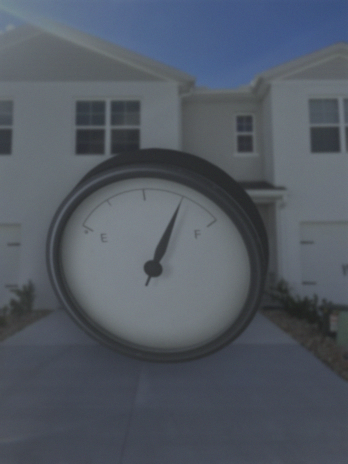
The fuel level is value=0.75
